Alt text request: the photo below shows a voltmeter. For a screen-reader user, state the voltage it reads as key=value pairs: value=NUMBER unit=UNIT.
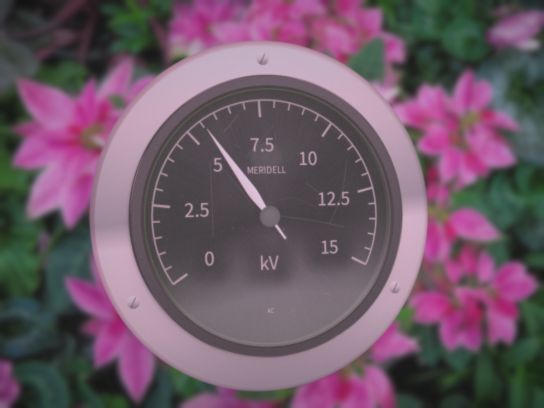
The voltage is value=5.5 unit=kV
